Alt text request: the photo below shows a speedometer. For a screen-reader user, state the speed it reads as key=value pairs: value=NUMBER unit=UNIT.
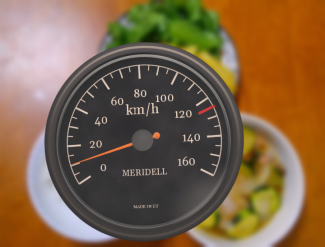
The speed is value=10 unit=km/h
